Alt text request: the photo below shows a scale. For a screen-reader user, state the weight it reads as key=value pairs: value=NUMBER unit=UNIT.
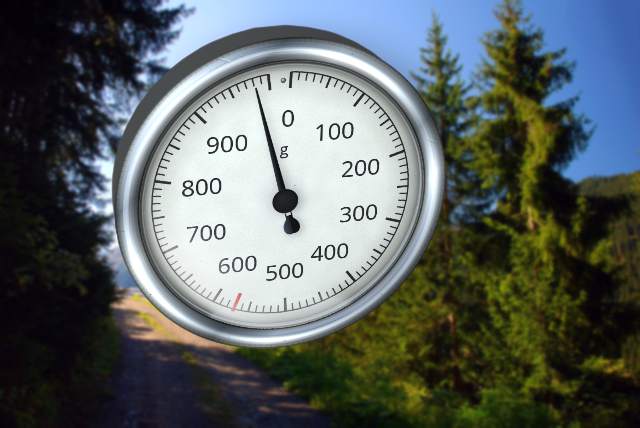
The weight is value=980 unit=g
